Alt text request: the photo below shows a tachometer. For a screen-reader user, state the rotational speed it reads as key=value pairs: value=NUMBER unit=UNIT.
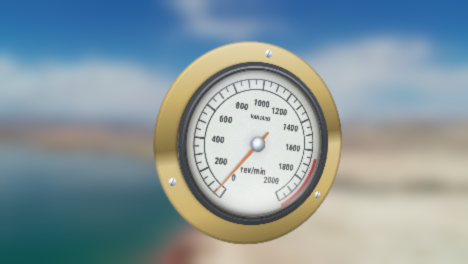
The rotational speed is value=50 unit=rpm
